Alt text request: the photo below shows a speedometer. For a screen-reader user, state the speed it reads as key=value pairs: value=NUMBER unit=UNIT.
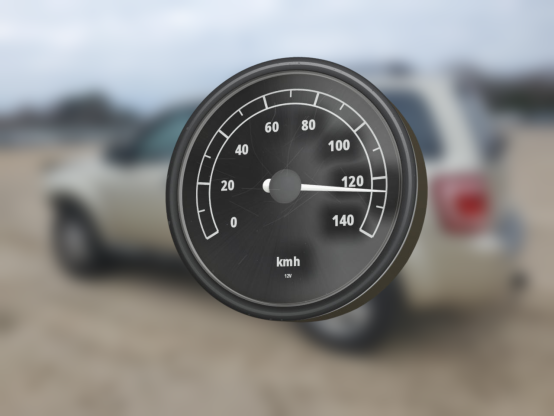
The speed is value=125 unit=km/h
